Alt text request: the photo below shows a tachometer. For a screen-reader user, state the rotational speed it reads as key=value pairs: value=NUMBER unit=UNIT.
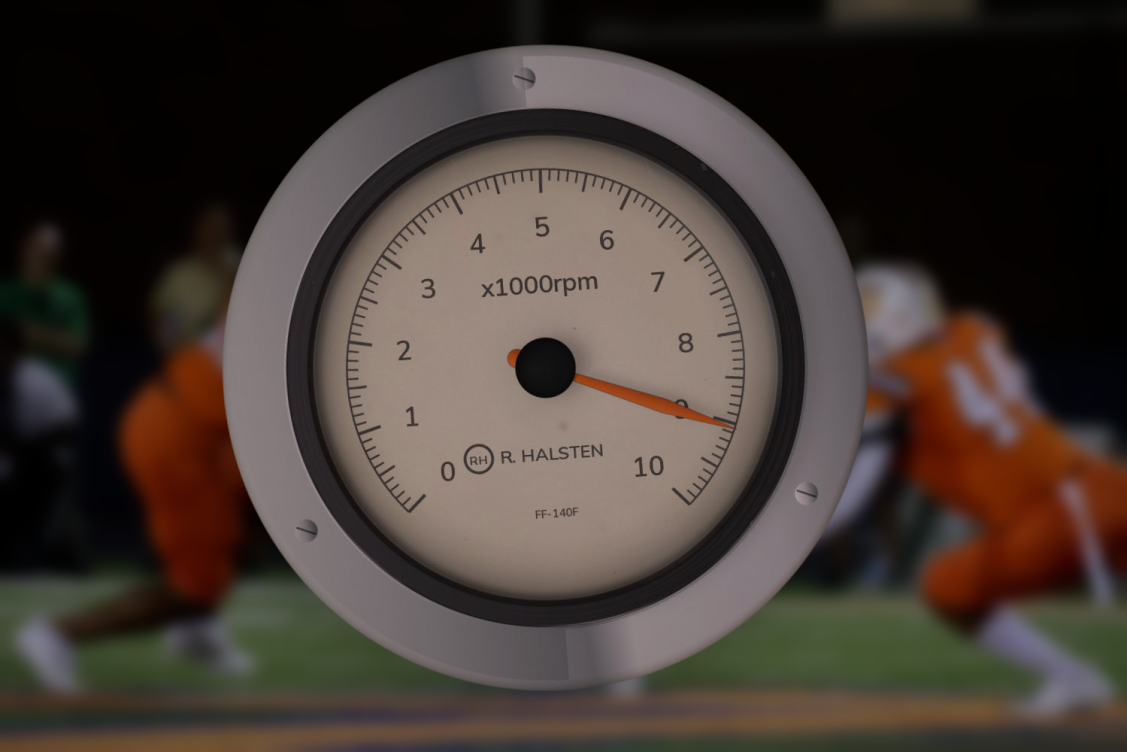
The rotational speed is value=9050 unit=rpm
